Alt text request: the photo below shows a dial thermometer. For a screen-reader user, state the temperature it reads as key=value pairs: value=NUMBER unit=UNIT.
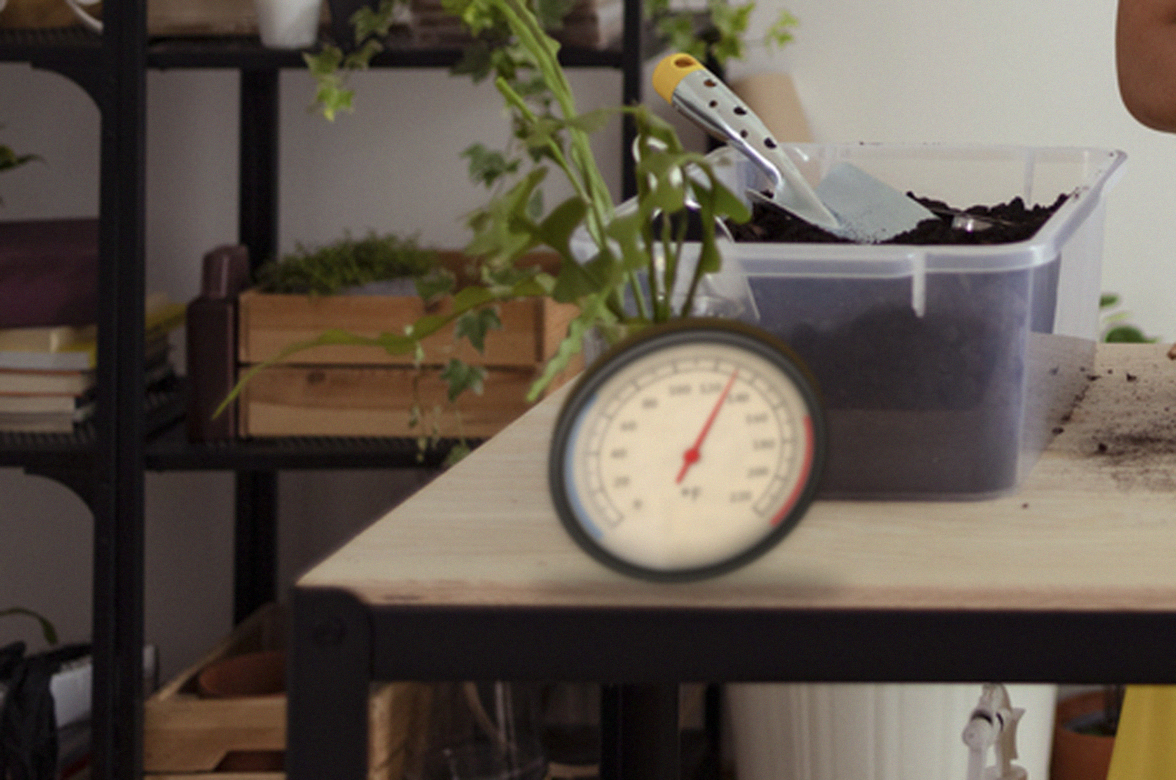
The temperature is value=130 unit=°F
